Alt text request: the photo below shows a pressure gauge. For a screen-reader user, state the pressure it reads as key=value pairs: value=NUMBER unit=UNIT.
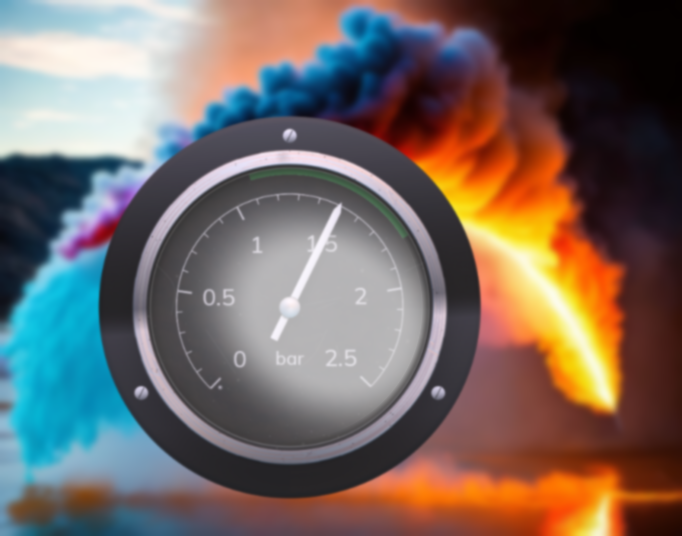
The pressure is value=1.5 unit=bar
